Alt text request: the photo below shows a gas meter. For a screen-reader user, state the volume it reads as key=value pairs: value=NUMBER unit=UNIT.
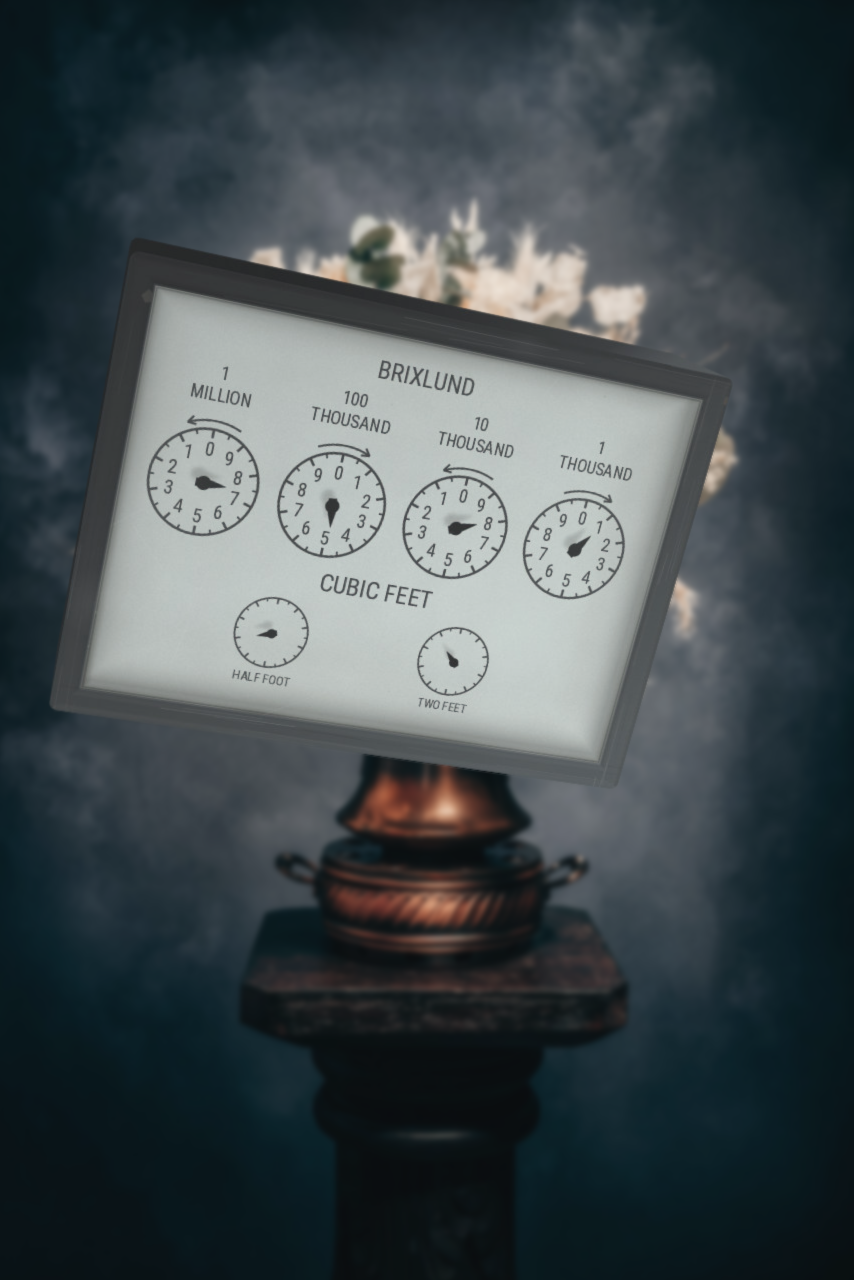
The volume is value=748100 unit=ft³
